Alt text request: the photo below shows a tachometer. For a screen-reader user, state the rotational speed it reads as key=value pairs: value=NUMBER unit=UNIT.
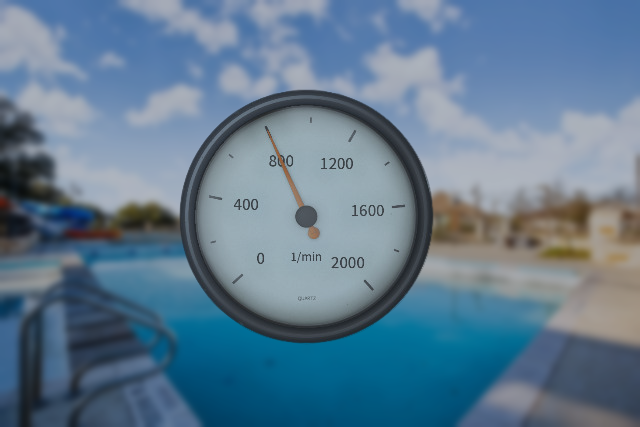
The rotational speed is value=800 unit=rpm
